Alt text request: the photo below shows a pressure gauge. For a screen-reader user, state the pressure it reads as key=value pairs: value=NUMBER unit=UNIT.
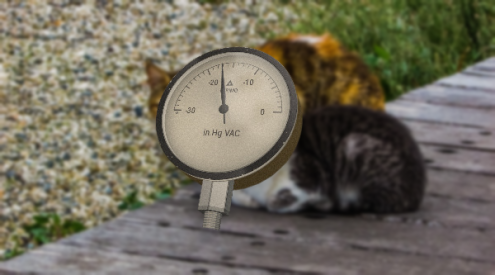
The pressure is value=-17 unit=inHg
